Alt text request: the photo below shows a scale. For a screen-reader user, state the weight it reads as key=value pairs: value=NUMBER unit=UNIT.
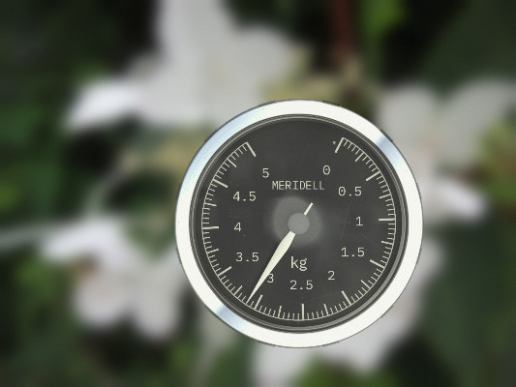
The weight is value=3.1 unit=kg
